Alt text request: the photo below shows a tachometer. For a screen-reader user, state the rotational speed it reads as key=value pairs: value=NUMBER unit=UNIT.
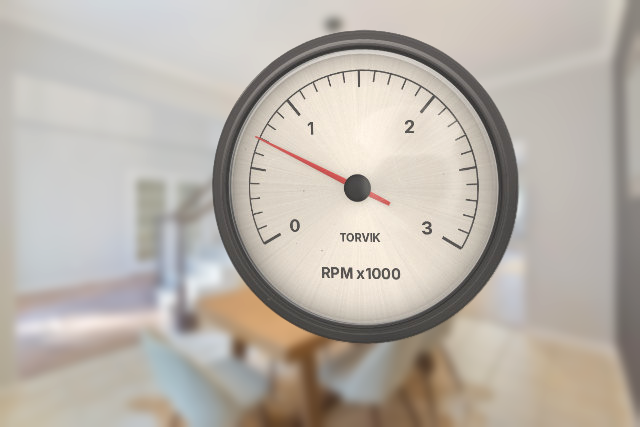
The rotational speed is value=700 unit=rpm
